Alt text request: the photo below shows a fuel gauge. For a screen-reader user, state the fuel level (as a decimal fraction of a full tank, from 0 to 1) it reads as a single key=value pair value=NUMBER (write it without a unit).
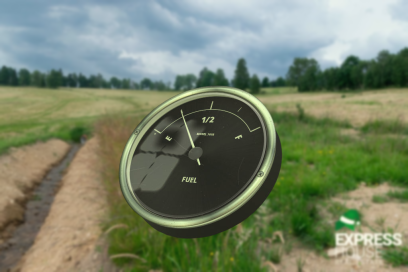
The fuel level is value=0.25
